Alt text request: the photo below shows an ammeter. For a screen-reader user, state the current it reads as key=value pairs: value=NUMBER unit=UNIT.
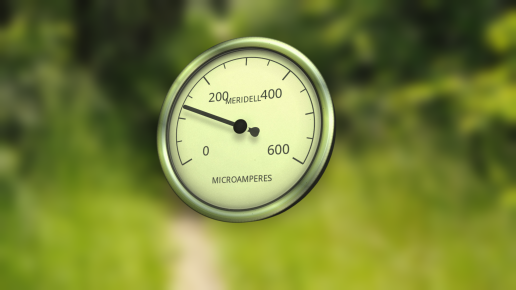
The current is value=125 unit=µA
